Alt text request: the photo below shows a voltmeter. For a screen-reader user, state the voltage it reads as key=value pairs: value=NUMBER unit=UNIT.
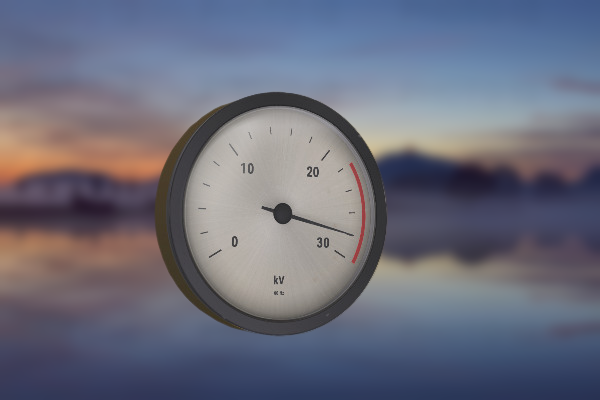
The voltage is value=28 unit=kV
